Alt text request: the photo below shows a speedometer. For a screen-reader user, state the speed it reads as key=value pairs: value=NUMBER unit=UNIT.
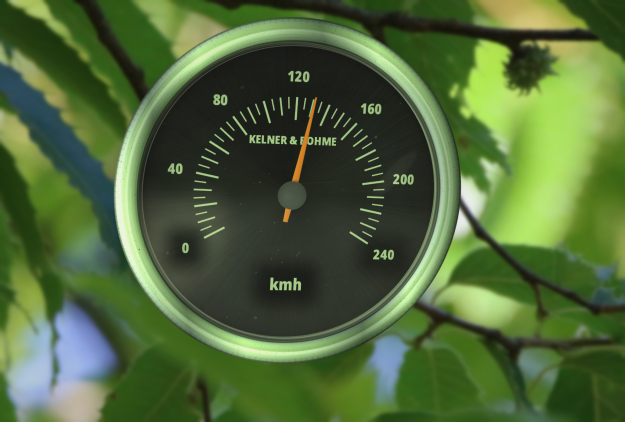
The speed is value=130 unit=km/h
